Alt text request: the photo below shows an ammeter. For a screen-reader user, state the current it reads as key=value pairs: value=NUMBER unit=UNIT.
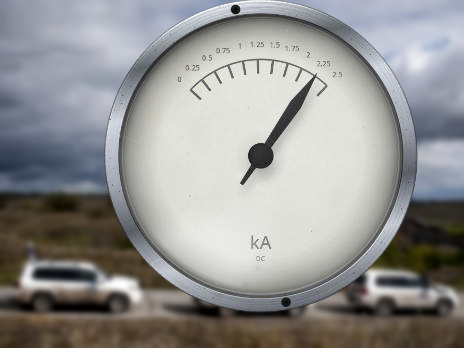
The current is value=2.25 unit=kA
